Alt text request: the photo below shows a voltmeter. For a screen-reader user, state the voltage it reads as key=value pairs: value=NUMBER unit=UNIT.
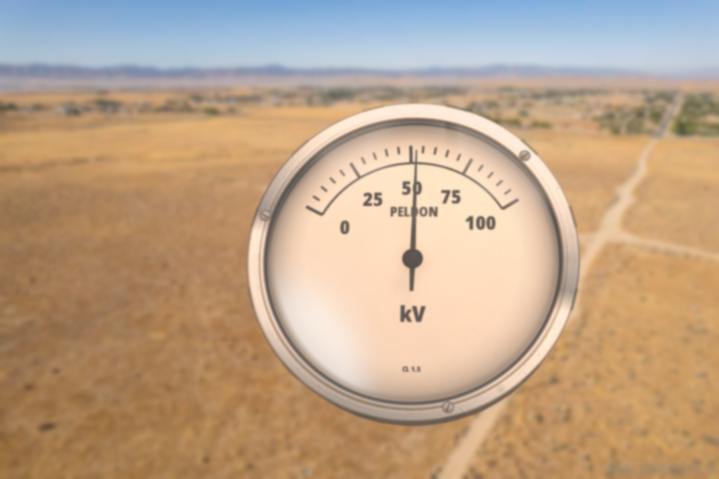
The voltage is value=52.5 unit=kV
